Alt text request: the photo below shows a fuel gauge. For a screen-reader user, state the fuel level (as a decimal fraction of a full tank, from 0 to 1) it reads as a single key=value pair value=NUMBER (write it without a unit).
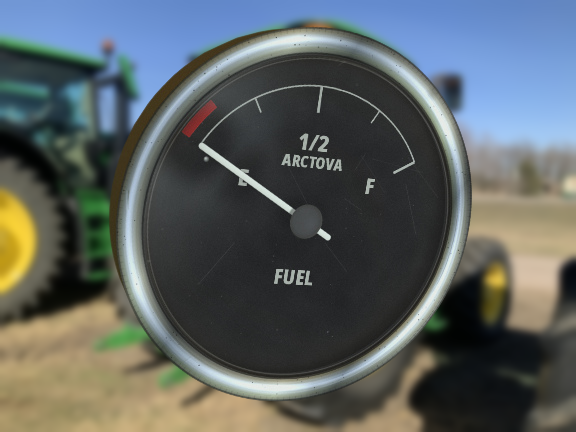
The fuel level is value=0
